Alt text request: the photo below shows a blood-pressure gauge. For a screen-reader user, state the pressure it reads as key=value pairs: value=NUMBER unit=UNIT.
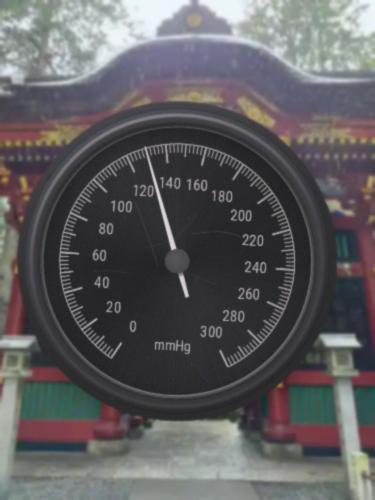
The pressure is value=130 unit=mmHg
